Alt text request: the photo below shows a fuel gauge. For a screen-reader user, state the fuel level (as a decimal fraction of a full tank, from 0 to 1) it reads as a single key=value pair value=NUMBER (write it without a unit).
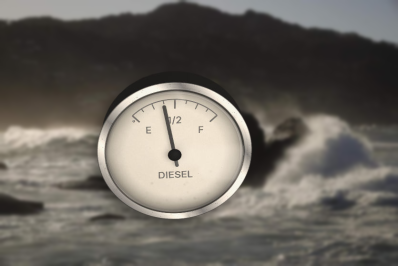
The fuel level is value=0.375
